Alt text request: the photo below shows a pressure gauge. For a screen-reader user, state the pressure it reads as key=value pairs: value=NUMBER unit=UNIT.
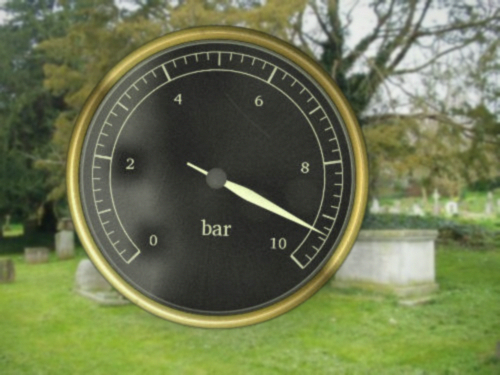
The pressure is value=9.3 unit=bar
